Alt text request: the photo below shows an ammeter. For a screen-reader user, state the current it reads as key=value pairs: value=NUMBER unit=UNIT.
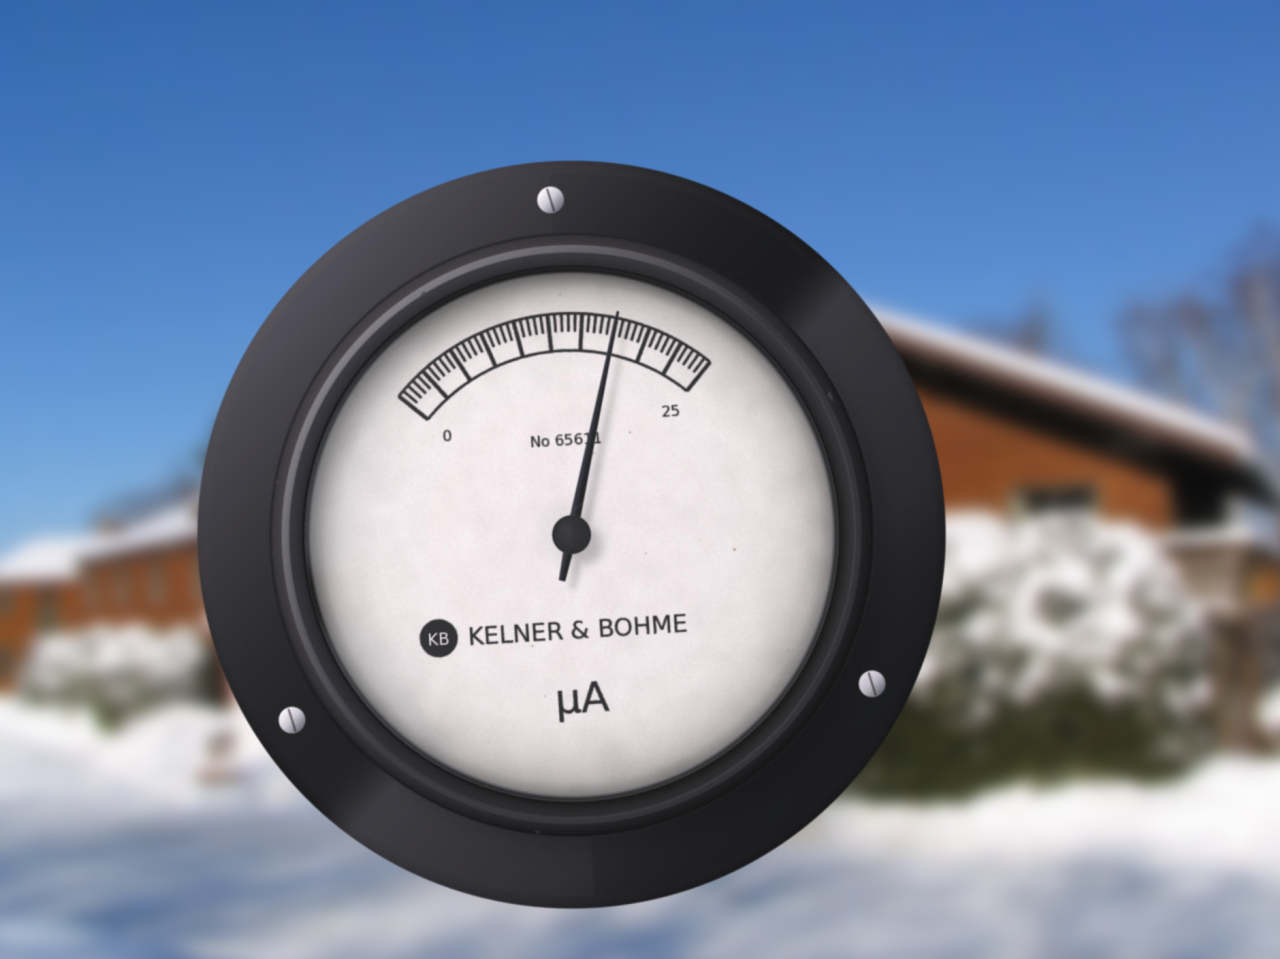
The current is value=17.5 unit=µA
